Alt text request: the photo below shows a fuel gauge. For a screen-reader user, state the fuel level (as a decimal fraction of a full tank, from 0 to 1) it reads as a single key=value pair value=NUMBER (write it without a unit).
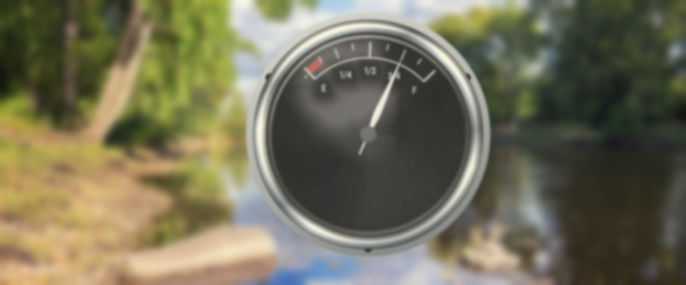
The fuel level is value=0.75
